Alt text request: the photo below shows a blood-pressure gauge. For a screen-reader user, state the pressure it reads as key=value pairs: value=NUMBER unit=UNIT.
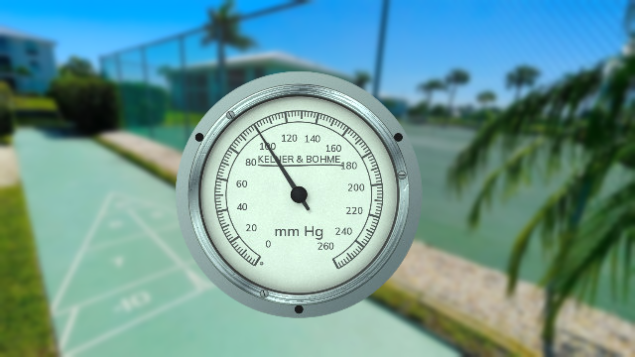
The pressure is value=100 unit=mmHg
